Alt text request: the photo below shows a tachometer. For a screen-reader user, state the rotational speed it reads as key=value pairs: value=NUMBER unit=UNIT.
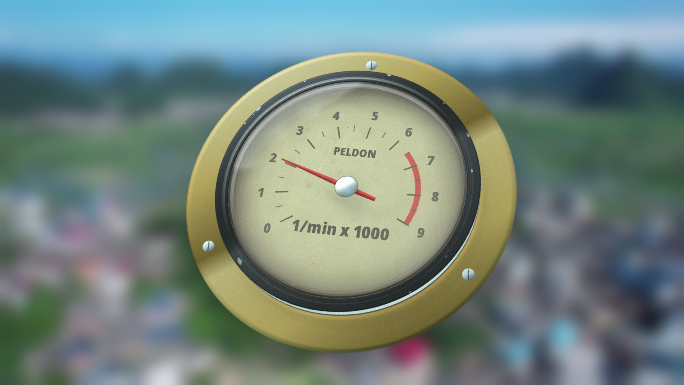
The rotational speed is value=2000 unit=rpm
